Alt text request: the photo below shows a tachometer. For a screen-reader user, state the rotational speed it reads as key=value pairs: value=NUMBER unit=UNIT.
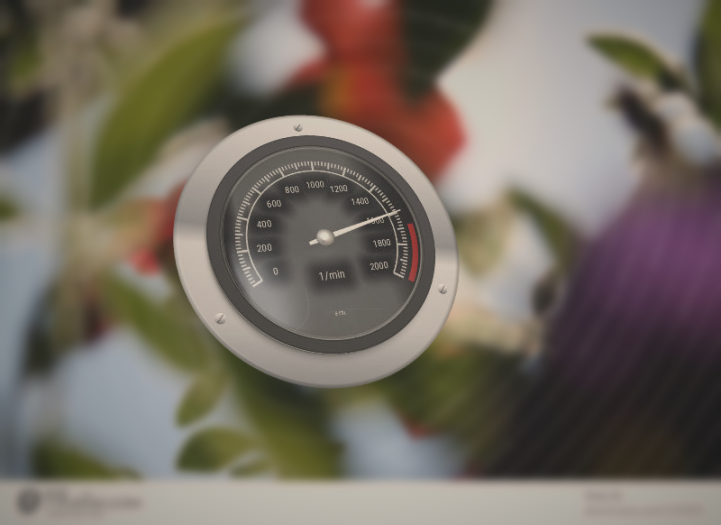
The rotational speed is value=1600 unit=rpm
